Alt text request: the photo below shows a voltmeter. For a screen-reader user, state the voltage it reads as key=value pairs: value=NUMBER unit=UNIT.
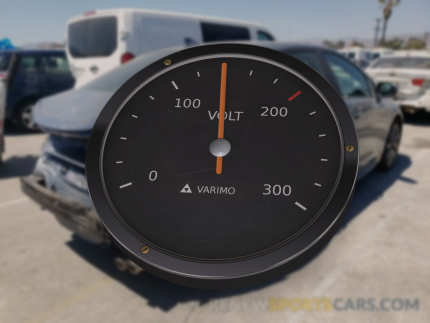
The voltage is value=140 unit=V
